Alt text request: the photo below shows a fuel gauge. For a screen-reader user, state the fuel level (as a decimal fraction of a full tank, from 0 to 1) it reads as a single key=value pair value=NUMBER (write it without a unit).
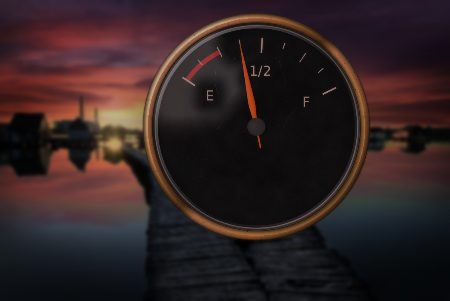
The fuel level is value=0.375
